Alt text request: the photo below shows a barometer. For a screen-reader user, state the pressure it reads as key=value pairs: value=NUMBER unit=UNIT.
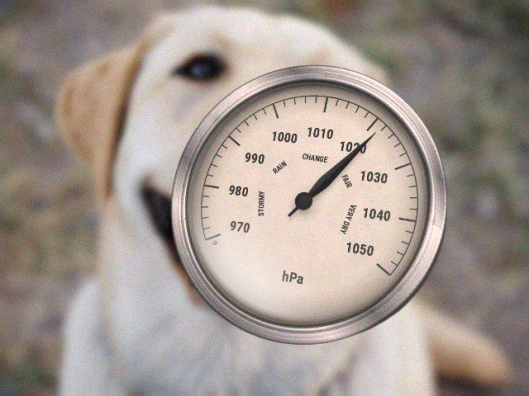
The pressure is value=1022 unit=hPa
